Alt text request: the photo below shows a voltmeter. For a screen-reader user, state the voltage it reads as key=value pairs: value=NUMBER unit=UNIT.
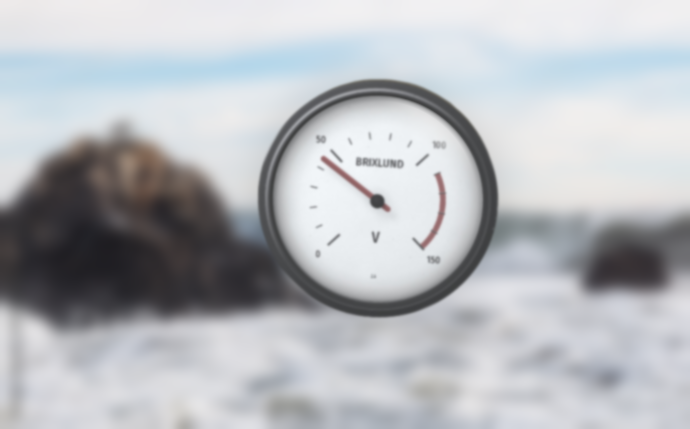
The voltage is value=45 unit=V
